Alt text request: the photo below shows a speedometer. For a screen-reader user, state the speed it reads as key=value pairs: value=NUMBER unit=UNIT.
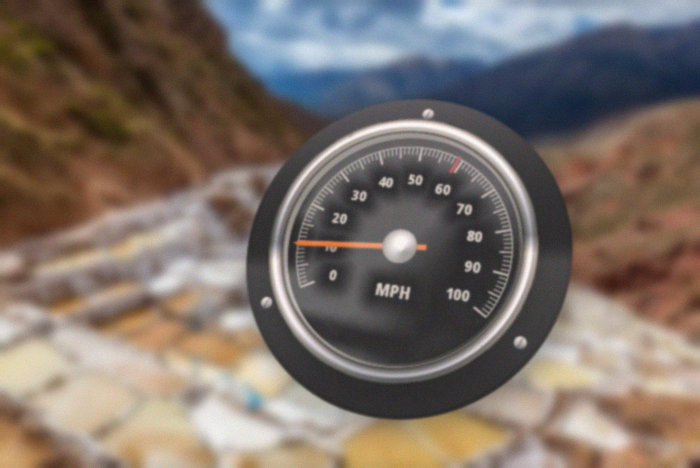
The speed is value=10 unit=mph
